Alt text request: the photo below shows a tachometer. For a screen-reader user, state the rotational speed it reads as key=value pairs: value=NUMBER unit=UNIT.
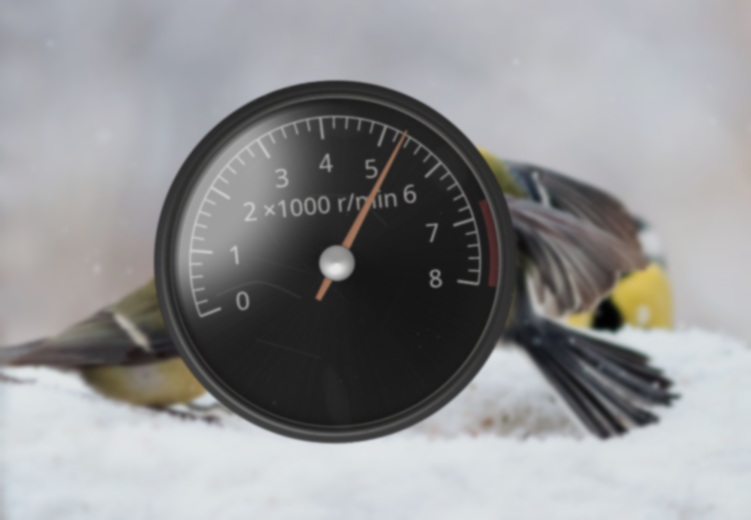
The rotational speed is value=5300 unit=rpm
